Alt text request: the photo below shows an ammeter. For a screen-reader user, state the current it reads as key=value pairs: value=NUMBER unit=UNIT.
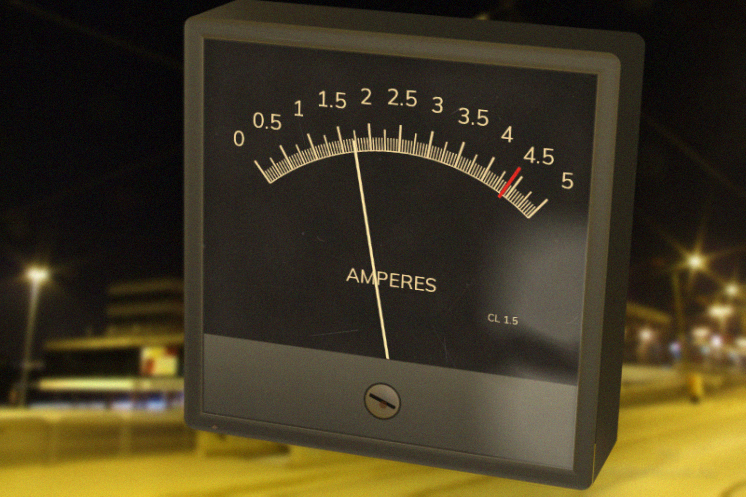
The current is value=1.75 unit=A
